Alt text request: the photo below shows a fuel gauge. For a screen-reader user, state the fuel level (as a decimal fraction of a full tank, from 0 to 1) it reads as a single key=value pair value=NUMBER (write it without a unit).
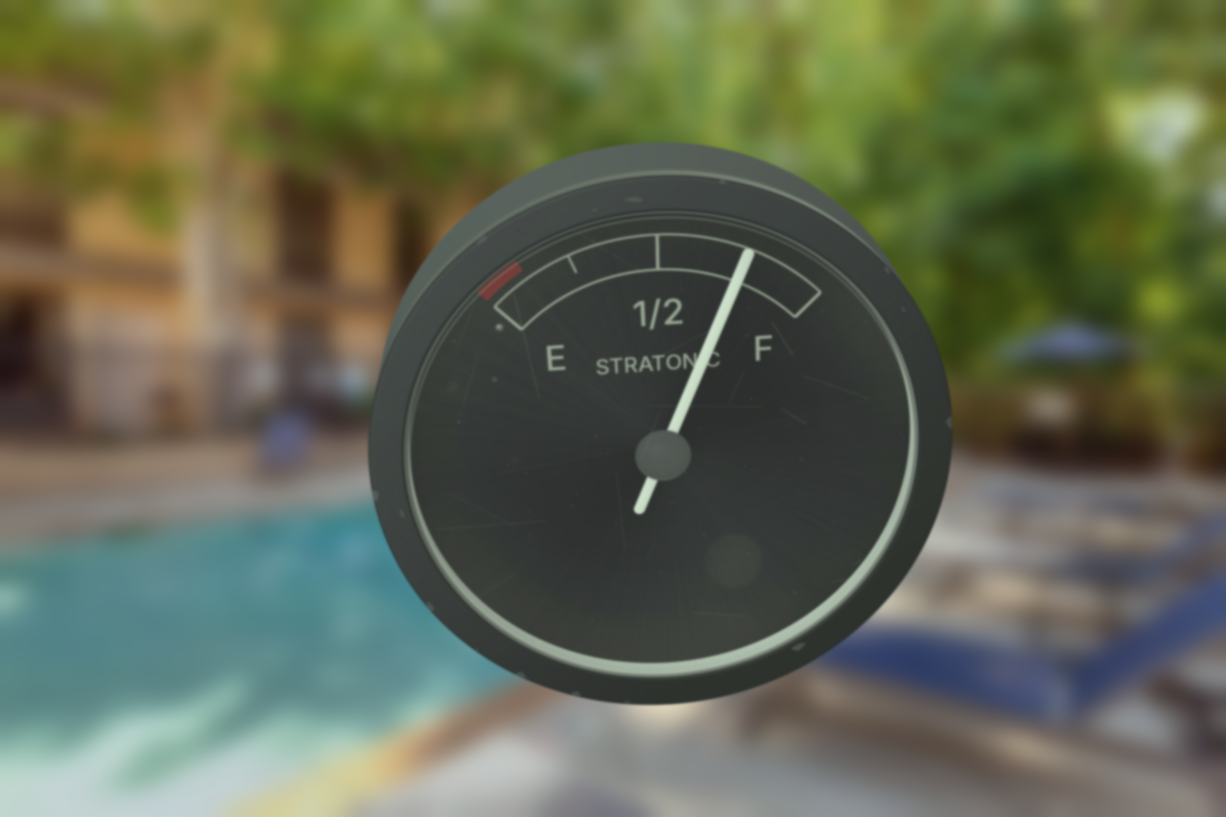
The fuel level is value=0.75
